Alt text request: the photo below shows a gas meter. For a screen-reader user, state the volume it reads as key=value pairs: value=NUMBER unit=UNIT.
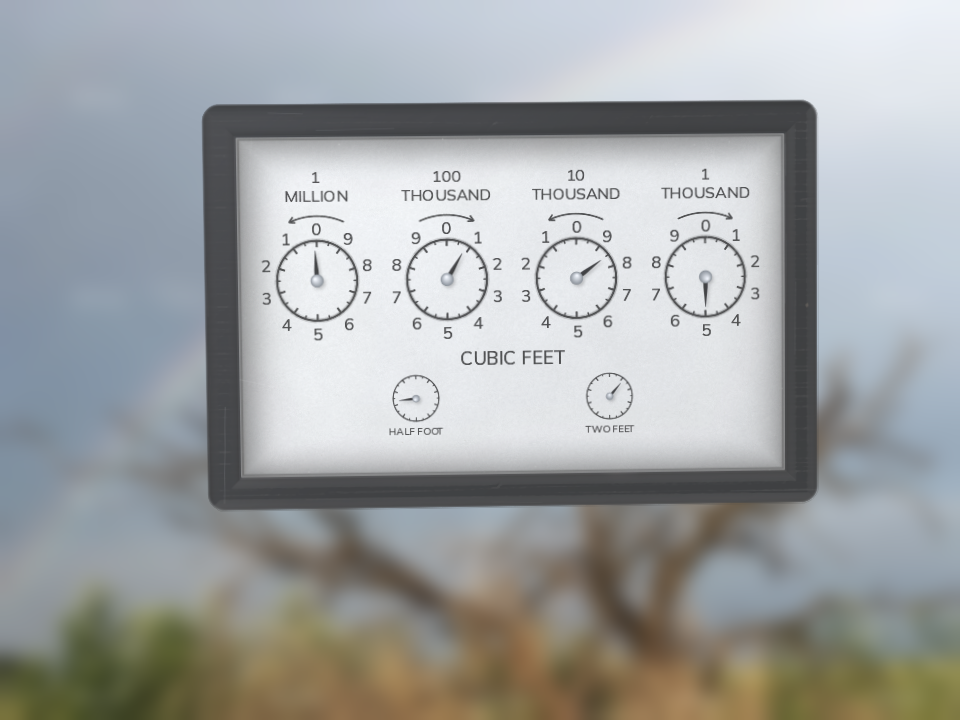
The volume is value=8500 unit=ft³
